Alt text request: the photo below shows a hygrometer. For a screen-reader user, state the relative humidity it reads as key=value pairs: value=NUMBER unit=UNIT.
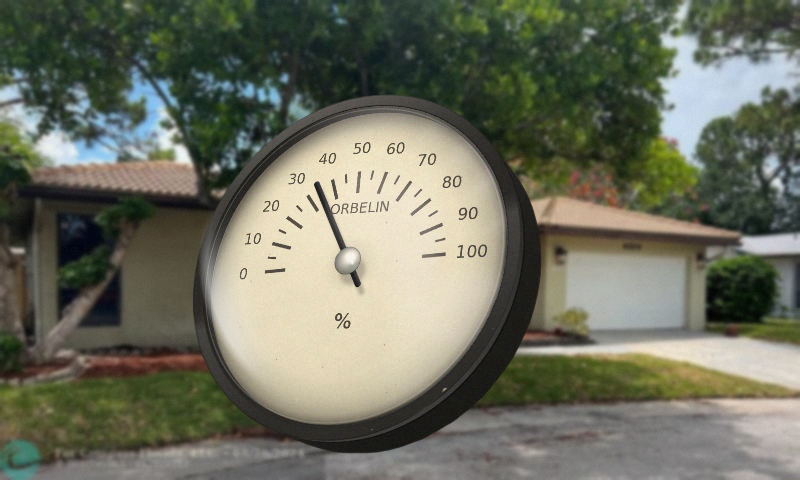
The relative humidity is value=35 unit=%
